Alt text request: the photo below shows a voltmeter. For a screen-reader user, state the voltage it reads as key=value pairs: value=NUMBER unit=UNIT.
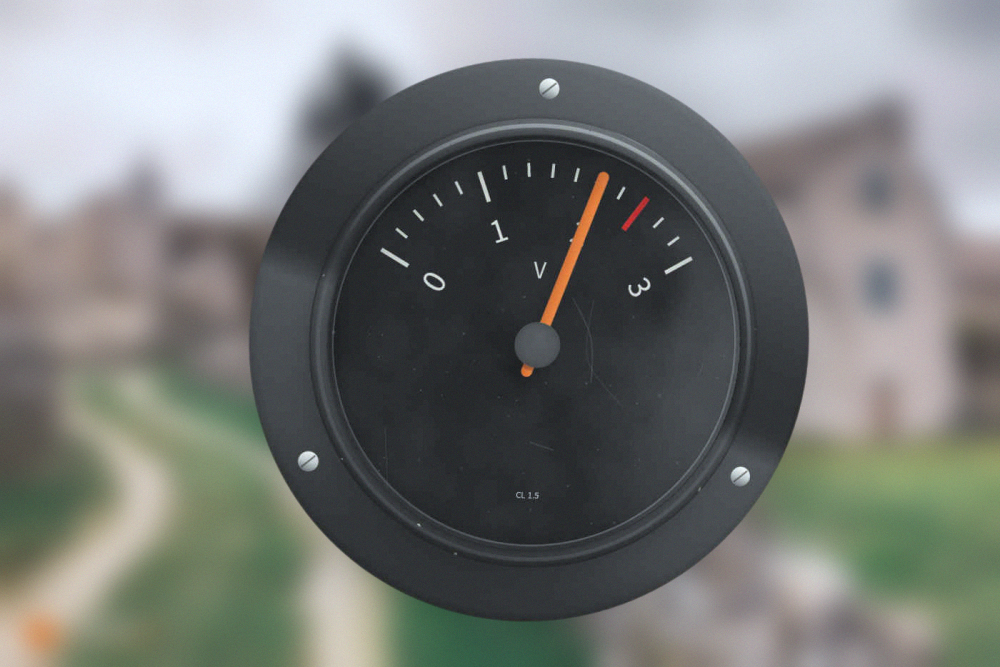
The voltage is value=2 unit=V
